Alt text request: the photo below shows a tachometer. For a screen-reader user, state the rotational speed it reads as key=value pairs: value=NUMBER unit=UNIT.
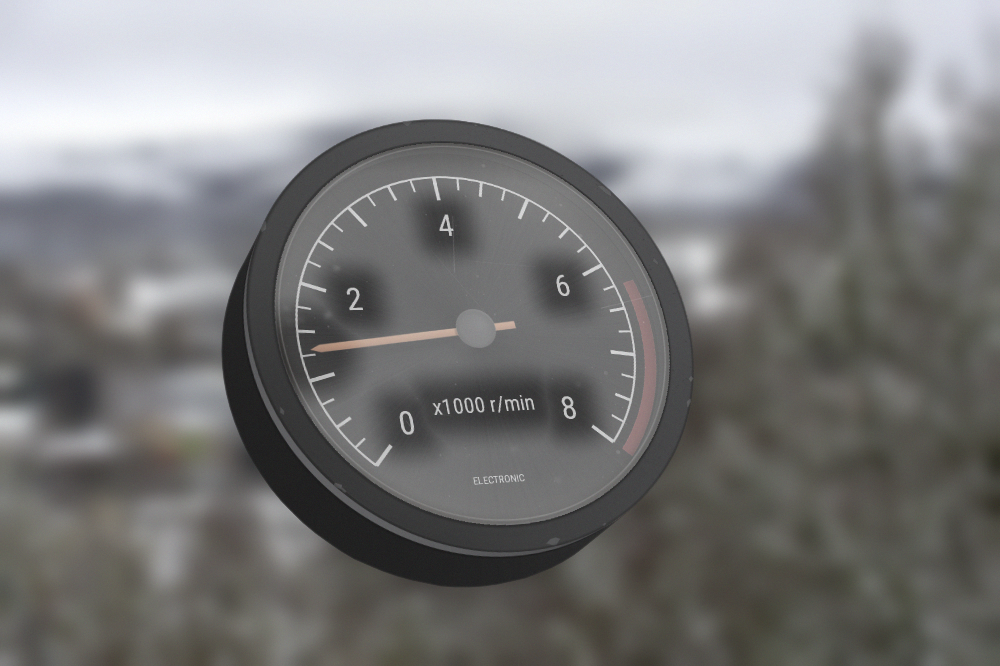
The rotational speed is value=1250 unit=rpm
